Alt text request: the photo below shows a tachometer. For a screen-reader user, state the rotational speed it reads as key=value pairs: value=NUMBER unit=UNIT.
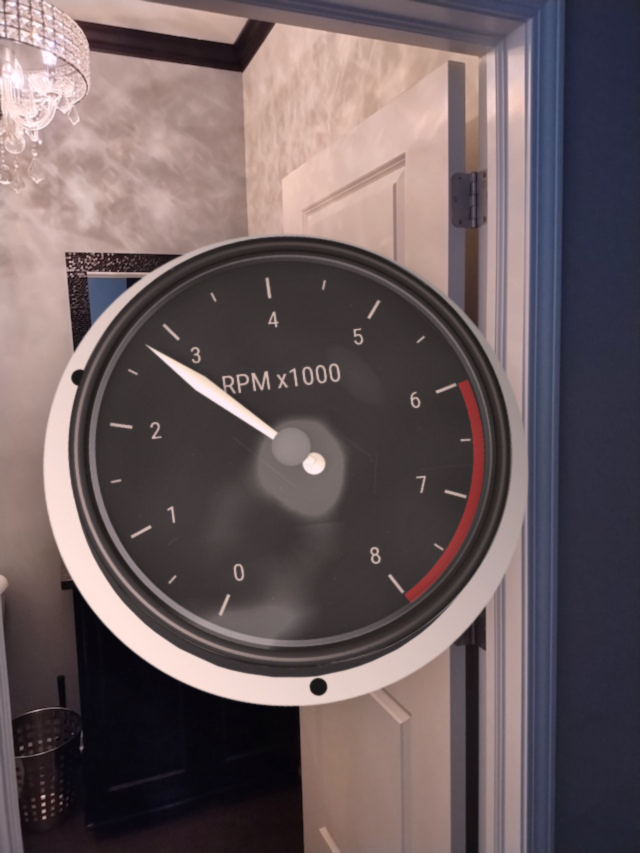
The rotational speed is value=2750 unit=rpm
